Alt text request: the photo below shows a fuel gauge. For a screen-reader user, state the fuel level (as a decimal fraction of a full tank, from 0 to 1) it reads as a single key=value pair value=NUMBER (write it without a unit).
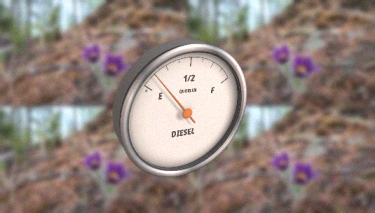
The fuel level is value=0.125
